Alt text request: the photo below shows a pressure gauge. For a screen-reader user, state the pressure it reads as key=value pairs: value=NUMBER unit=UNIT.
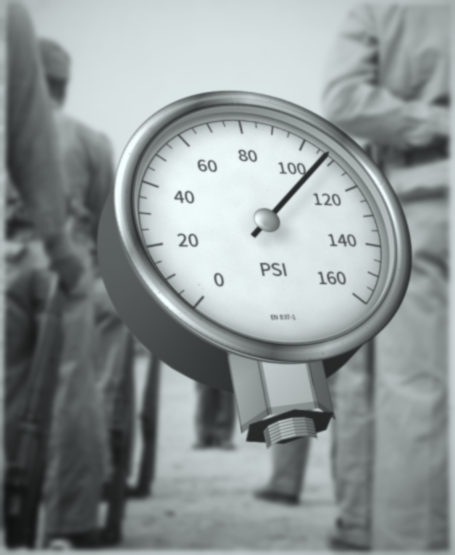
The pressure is value=107.5 unit=psi
